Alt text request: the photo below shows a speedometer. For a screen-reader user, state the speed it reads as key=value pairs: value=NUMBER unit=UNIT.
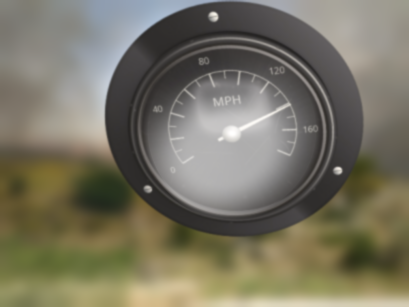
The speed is value=140 unit=mph
